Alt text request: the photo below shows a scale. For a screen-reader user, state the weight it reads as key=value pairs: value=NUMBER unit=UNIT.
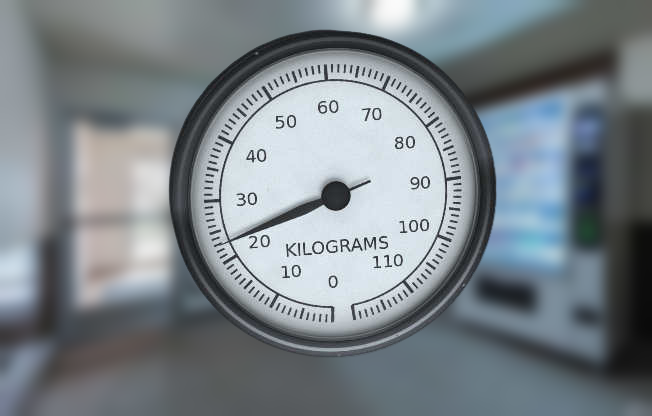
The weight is value=23 unit=kg
